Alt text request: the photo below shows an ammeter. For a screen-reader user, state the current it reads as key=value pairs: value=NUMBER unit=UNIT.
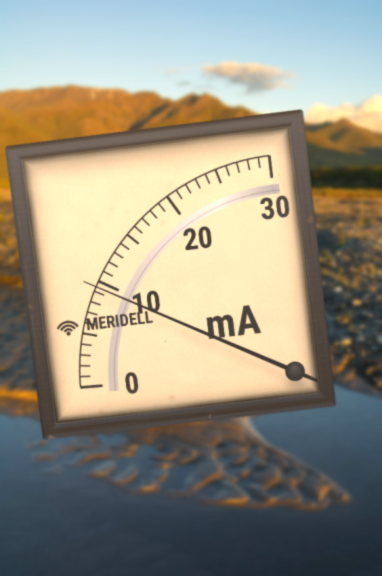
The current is value=9.5 unit=mA
